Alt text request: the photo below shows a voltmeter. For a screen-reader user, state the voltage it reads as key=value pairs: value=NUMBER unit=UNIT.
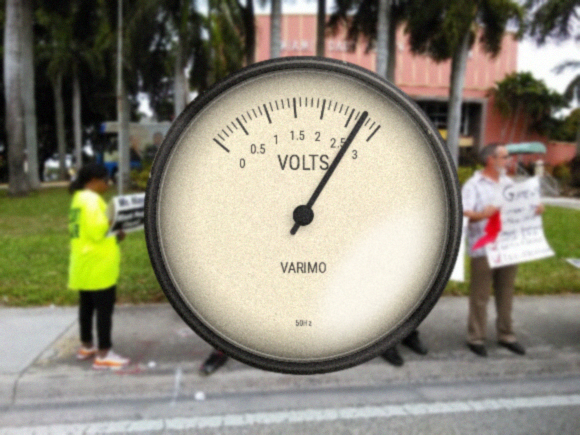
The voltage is value=2.7 unit=V
